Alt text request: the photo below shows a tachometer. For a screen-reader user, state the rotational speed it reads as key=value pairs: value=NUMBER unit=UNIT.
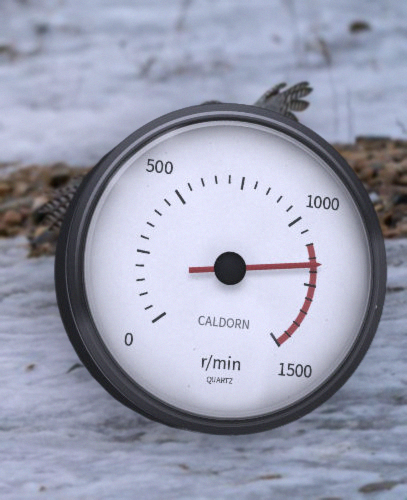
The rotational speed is value=1175 unit=rpm
